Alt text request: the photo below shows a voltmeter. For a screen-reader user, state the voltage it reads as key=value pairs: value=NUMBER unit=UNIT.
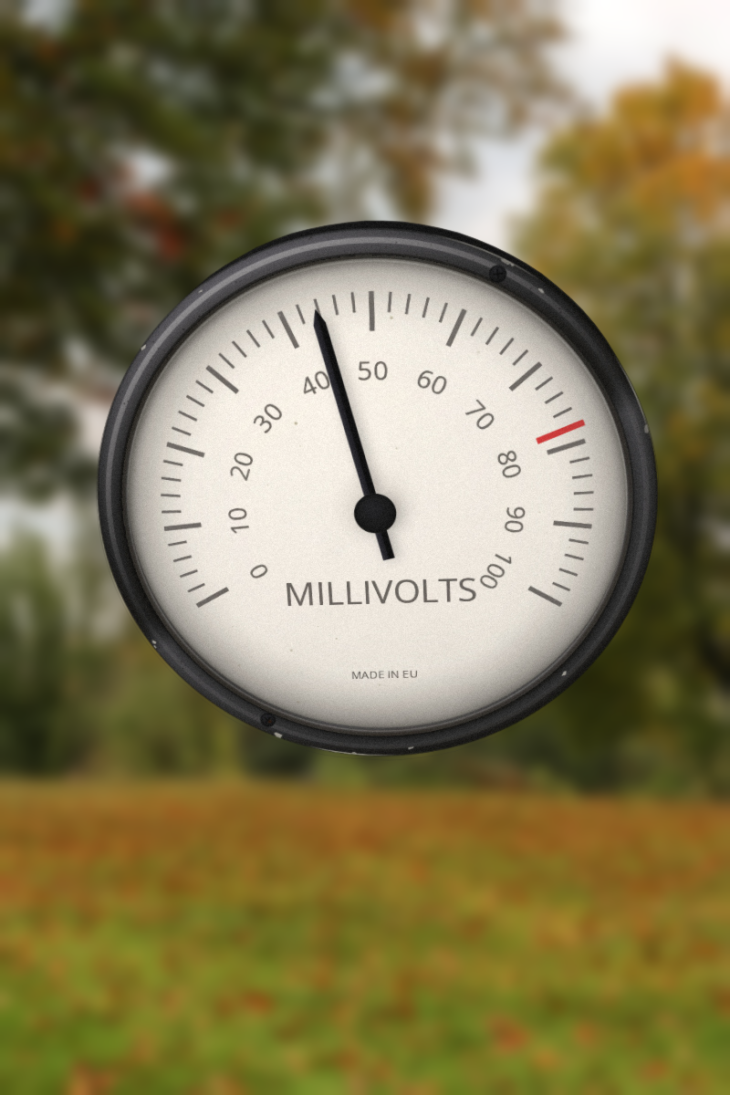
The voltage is value=44 unit=mV
